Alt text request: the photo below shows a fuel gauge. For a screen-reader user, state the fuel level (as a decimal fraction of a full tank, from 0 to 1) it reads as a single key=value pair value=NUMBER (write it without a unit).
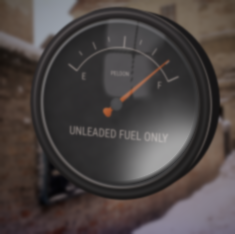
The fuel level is value=0.875
